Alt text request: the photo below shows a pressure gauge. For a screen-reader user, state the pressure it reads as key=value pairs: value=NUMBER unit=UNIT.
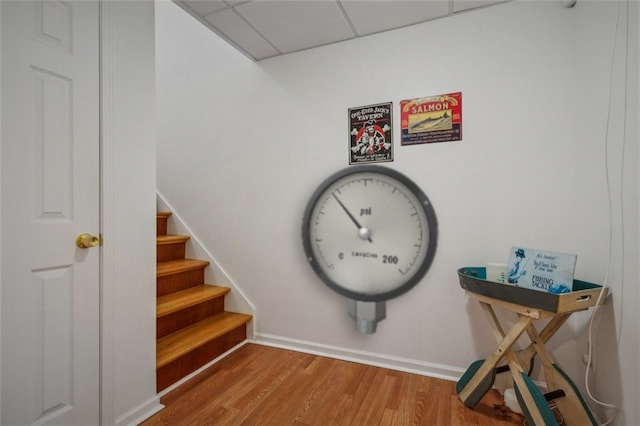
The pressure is value=70 unit=psi
